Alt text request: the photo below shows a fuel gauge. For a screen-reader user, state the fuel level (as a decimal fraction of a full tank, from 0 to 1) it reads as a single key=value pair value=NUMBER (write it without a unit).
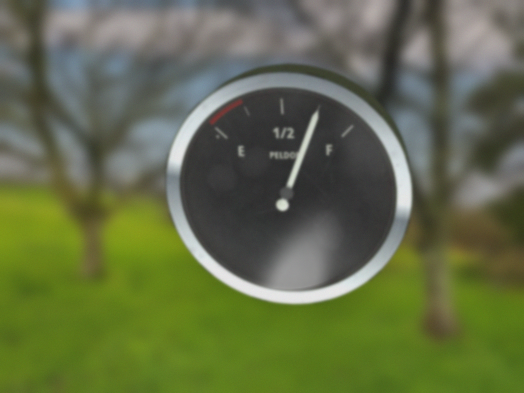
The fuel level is value=0.75
